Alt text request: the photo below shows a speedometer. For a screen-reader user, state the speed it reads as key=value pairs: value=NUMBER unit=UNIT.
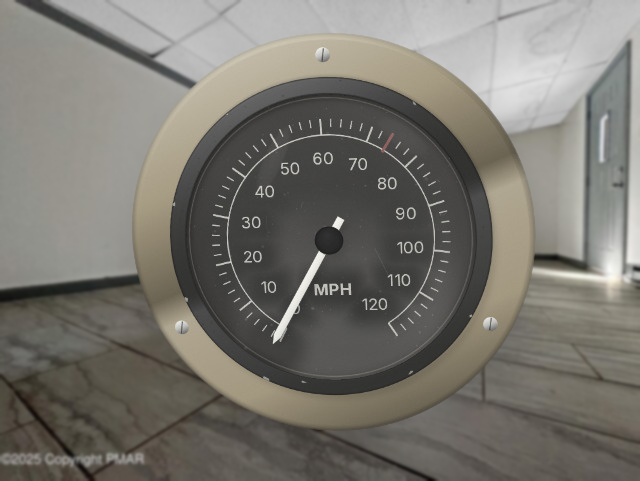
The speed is value=1 unit=mph
